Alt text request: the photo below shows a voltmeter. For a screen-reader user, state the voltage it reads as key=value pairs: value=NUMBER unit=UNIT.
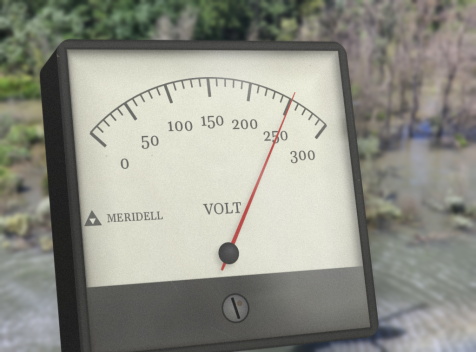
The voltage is value=250 unit=V
